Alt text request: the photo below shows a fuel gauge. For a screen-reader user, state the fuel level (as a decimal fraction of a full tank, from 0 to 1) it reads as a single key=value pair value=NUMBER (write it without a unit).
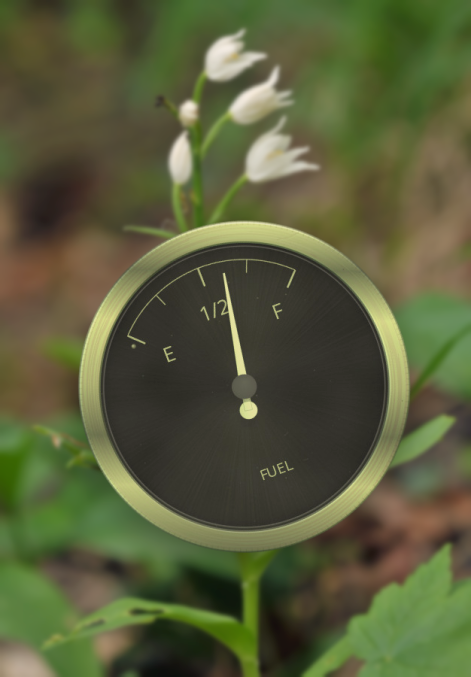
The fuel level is value=0.625
